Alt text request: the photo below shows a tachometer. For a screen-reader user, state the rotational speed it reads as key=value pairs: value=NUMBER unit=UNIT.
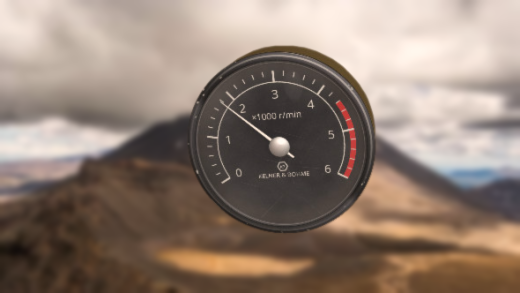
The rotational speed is value=1800 unit=rpm
